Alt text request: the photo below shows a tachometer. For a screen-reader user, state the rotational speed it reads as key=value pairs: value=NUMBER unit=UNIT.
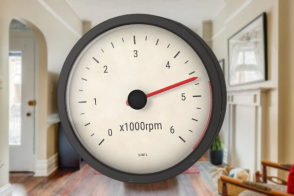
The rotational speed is value=4625 unit=rpm
